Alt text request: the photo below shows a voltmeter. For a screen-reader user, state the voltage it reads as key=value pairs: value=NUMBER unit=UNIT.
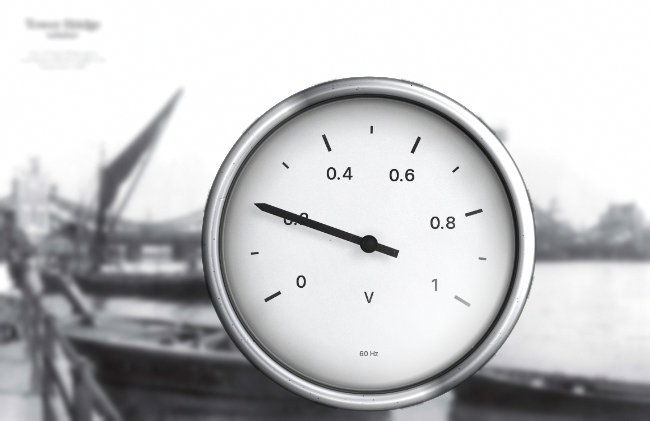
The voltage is value=0.2 unit=V
